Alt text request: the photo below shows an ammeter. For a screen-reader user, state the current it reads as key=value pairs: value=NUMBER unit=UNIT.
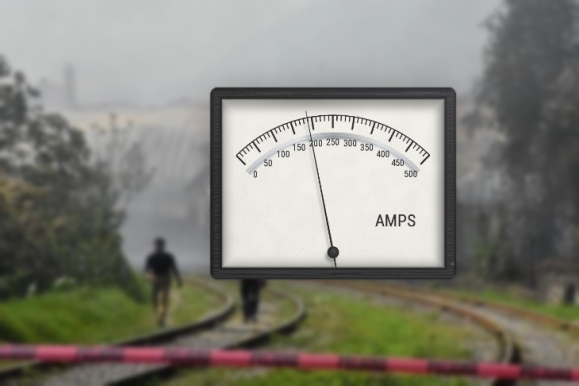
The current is value=190 unit=A
